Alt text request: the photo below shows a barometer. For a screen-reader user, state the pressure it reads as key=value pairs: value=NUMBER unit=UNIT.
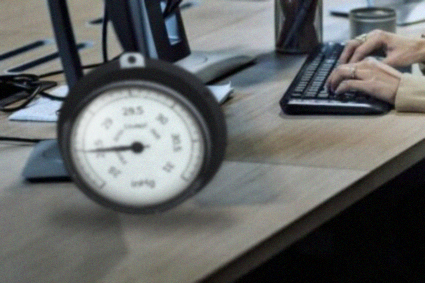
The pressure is value=28.5 unit=inHg
